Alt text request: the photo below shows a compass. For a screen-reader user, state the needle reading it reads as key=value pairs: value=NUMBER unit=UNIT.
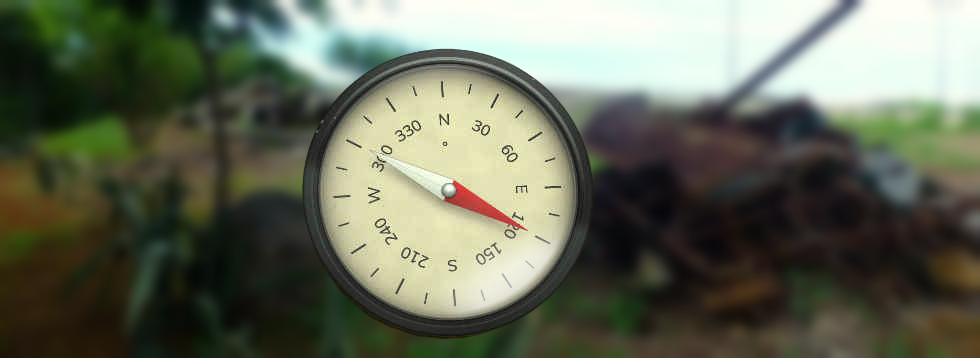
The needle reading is value=120 unit=°
